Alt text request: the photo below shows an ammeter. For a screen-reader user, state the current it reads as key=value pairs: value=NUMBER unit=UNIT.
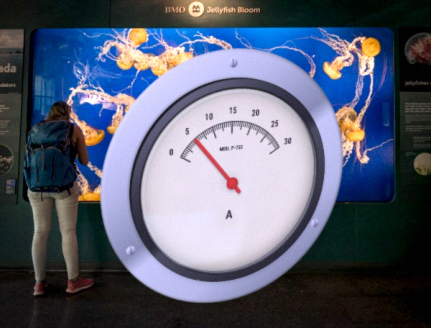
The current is value=5 unit=A
